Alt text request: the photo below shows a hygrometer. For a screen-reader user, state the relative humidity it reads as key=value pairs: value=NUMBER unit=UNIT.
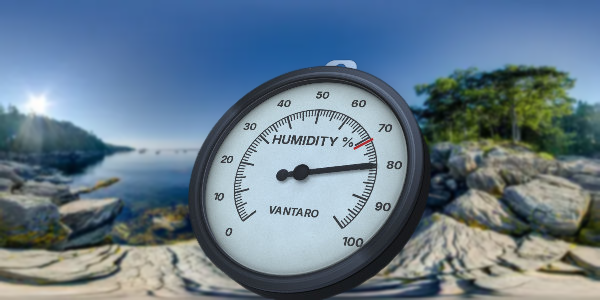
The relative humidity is value=80 unit=%
